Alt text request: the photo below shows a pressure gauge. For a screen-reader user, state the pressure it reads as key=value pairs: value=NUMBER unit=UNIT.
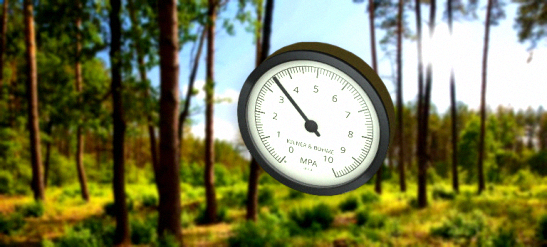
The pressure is value=3.5 unit=MPa
